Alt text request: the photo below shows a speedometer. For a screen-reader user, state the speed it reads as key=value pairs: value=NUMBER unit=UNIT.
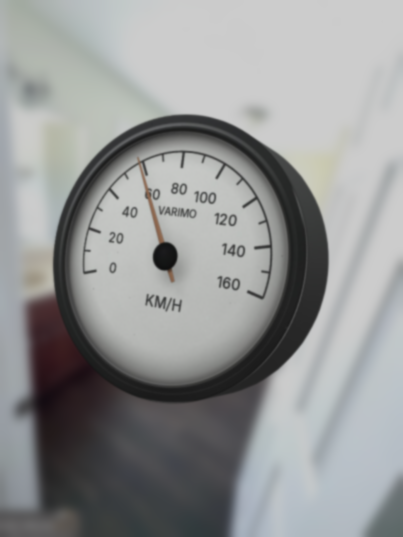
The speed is value=60 unit=km/h
